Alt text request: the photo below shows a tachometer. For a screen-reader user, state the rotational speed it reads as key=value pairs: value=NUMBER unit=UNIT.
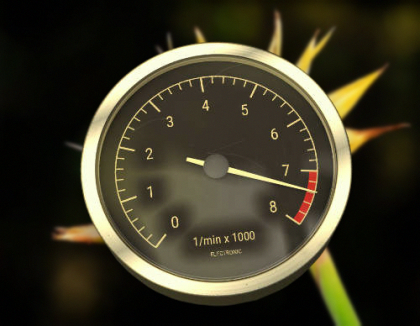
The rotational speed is value=7400 unit=rpm
